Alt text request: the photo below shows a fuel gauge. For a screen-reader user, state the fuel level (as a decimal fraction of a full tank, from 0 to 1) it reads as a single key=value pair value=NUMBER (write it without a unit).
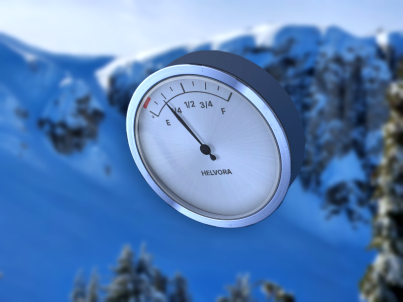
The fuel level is value=0.25
